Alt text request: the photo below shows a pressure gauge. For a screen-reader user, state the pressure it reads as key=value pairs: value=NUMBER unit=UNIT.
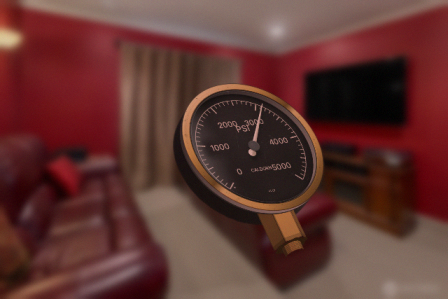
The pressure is value=3100 unit=psi
